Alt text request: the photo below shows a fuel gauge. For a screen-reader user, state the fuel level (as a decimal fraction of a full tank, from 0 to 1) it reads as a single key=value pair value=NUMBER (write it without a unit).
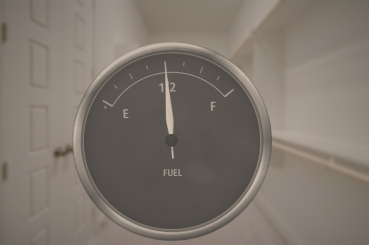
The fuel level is value=0.5
